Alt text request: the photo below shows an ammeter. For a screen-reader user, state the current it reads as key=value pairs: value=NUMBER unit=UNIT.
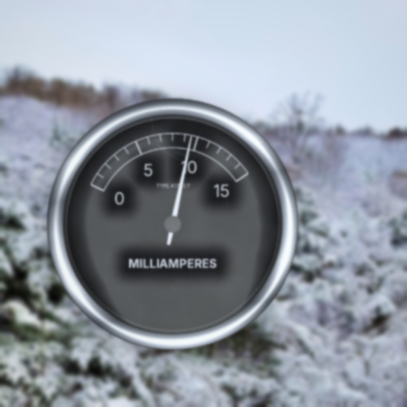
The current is value=9.5 unit=mA
